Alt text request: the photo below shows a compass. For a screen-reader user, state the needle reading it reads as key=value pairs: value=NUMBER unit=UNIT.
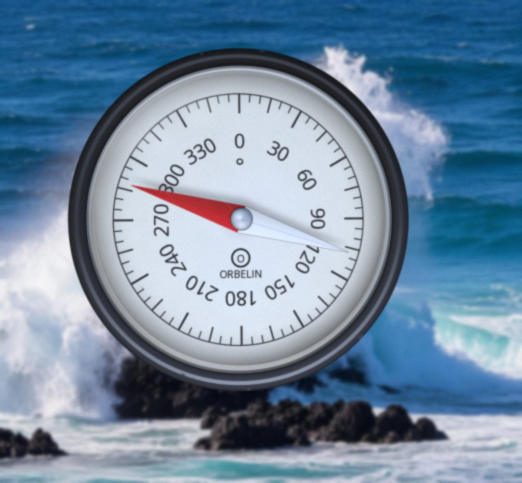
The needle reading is value=287.5 unit=°
